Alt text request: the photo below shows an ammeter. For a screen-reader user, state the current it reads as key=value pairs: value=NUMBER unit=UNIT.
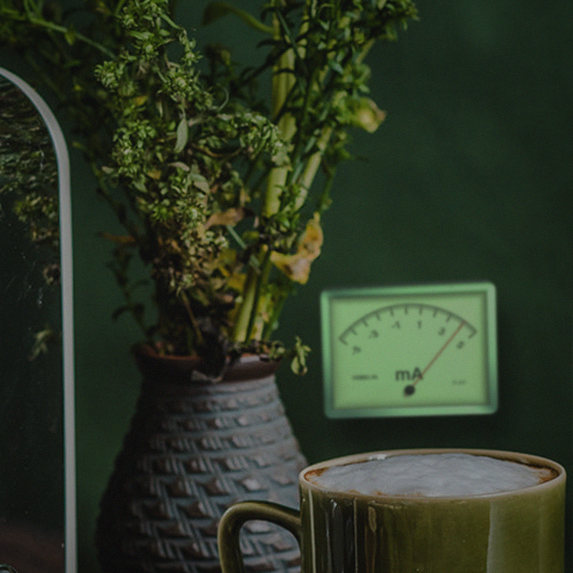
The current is value=4 unit=mA
